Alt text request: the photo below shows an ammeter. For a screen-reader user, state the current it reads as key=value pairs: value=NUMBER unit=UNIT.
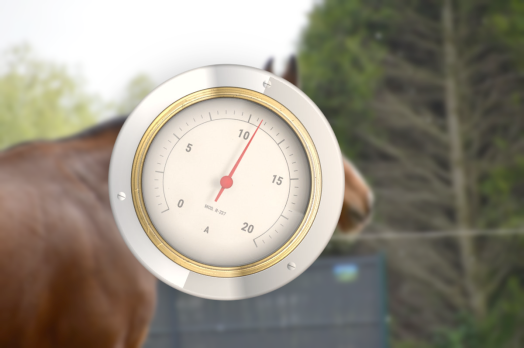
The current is value=10.75 unit=A
